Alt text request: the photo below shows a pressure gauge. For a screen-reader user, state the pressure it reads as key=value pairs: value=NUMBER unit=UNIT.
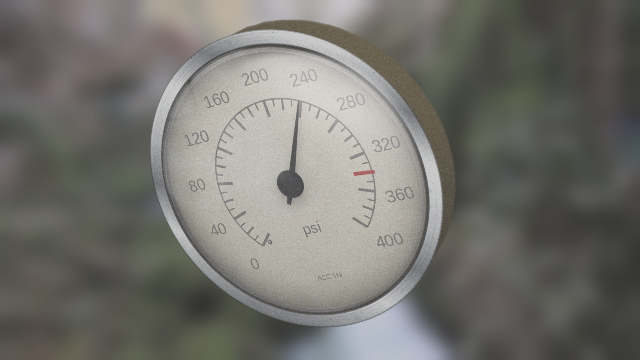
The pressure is value=240 unit=psi
